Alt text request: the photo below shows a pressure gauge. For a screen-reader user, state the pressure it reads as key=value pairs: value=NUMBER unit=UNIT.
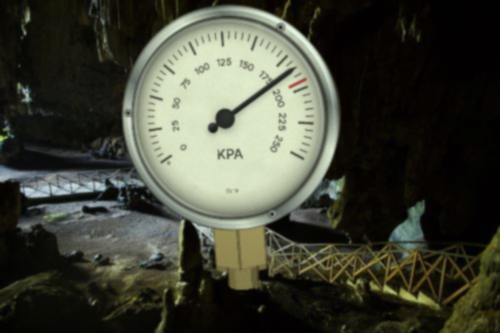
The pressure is value=185 unit=kPa
